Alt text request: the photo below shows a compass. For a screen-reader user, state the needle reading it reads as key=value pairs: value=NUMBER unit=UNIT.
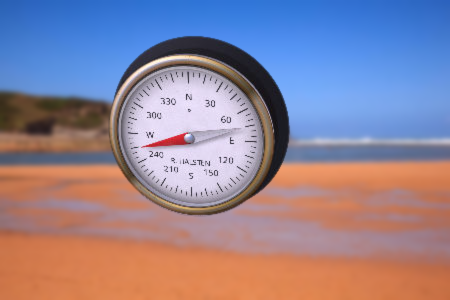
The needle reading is value=255 unit=°
